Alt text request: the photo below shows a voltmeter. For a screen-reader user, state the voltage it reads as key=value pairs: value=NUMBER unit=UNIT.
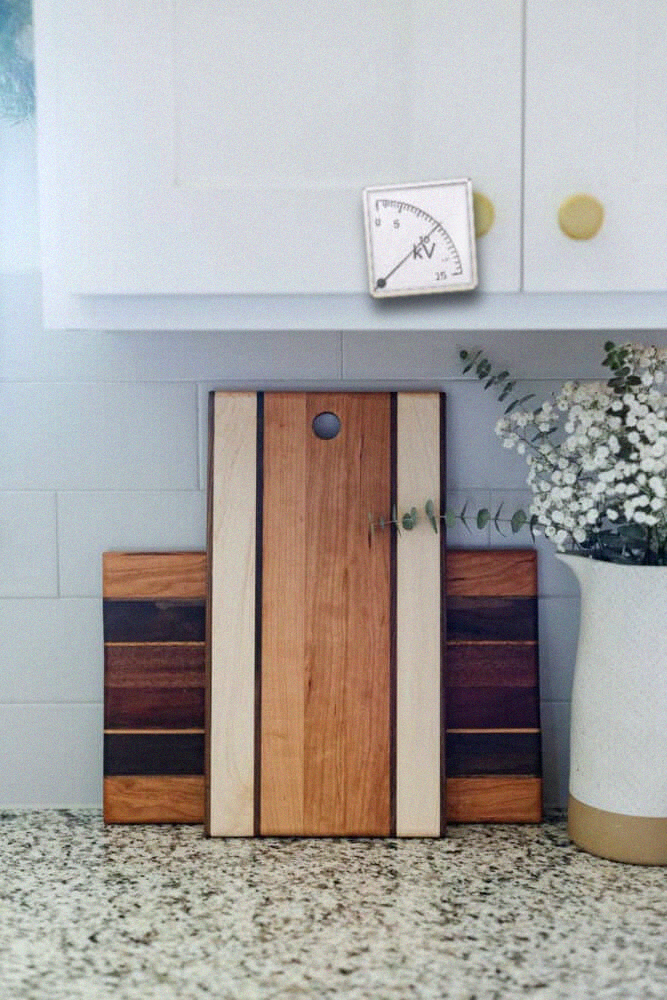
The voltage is value=10 unit=kV
